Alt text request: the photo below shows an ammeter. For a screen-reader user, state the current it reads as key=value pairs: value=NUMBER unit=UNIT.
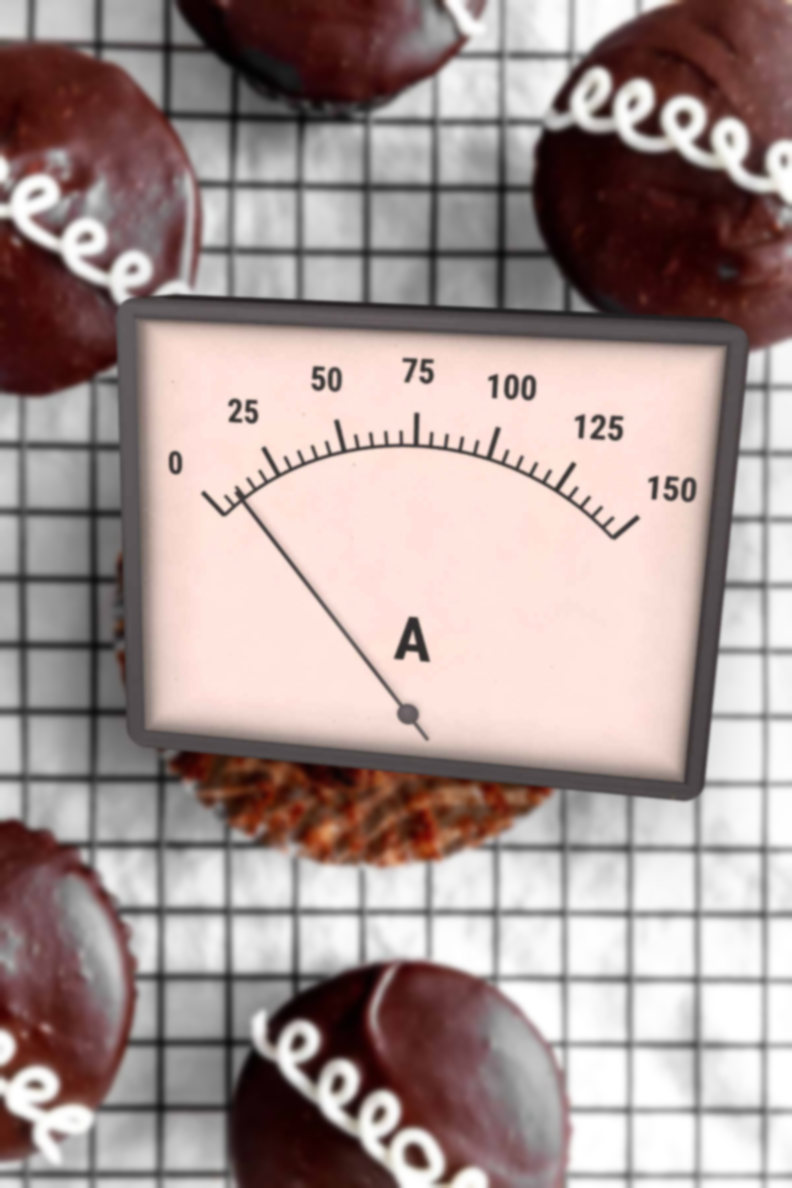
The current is value=10 unit=A
